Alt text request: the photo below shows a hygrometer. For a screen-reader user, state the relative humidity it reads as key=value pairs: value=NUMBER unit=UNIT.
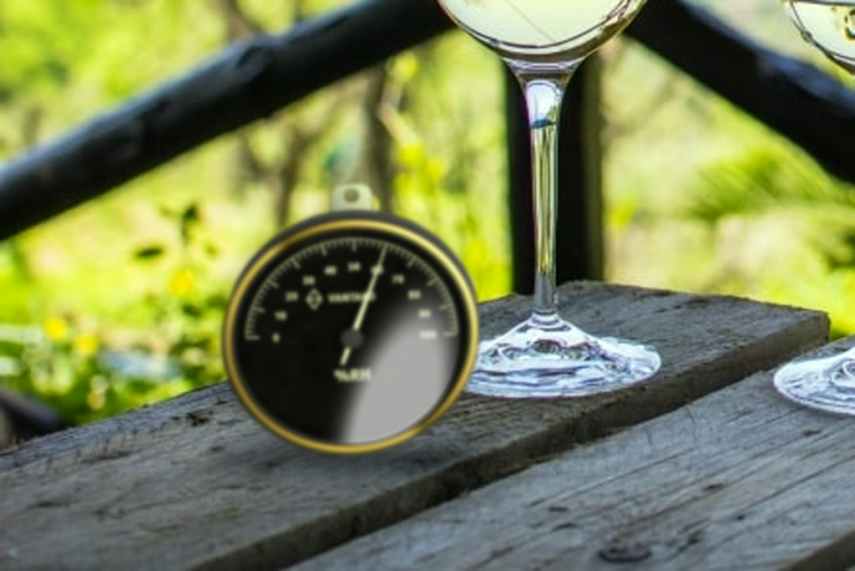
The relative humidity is value=60 unit=%
